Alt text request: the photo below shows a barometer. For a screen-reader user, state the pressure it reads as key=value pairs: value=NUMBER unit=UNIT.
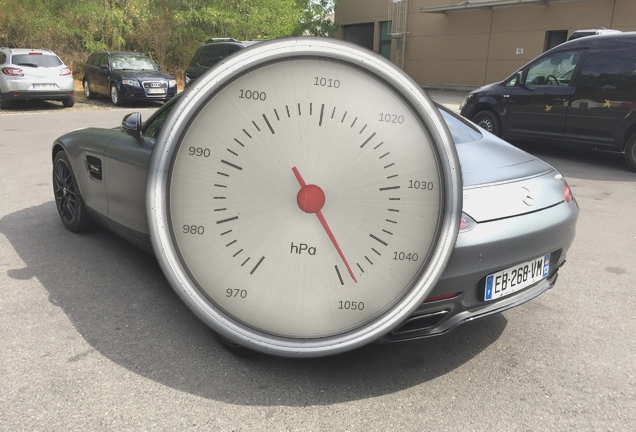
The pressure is value=1048 unit=hPa
